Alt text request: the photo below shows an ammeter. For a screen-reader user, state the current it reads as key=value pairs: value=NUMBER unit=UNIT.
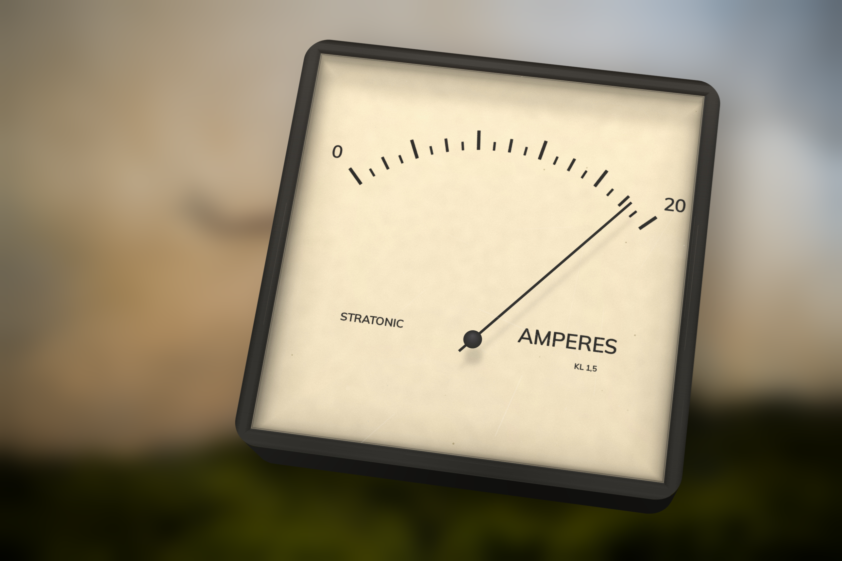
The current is value=18.5 unit=A
